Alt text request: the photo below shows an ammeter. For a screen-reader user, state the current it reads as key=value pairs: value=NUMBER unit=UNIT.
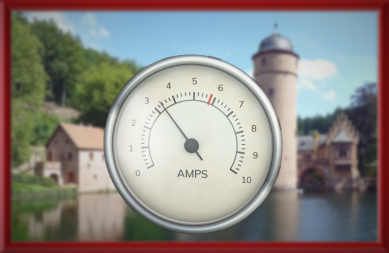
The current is value=3.4 unit=A
